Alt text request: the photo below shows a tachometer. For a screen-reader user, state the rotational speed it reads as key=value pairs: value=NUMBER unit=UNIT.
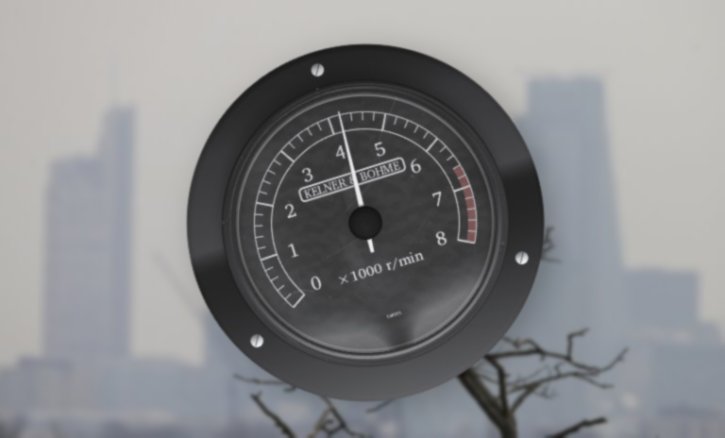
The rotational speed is value=4200 unit=rpm
